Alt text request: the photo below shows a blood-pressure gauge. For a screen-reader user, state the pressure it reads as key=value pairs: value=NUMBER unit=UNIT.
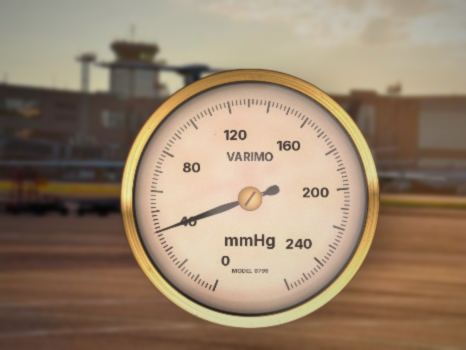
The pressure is value=40 unit=mmHg
